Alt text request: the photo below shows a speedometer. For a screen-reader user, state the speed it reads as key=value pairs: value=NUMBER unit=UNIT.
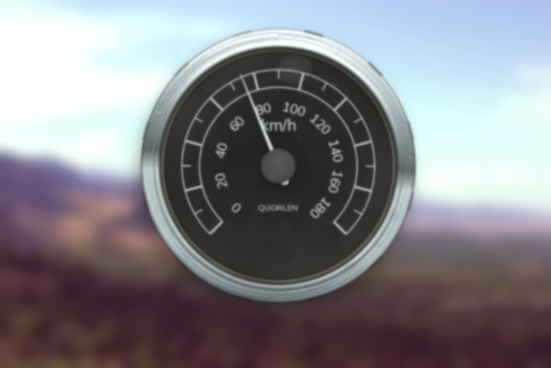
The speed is value=75 unit=km/h
